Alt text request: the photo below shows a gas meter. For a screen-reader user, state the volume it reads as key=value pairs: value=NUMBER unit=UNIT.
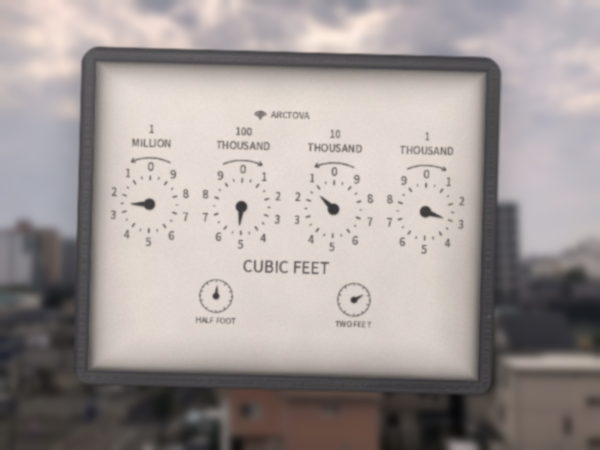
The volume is value=251300 unit=ft³
